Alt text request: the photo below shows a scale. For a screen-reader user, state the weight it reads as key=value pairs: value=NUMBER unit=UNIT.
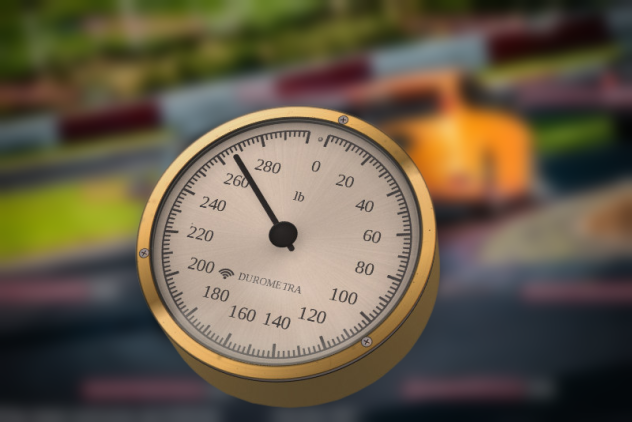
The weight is value=266 unit=lb
